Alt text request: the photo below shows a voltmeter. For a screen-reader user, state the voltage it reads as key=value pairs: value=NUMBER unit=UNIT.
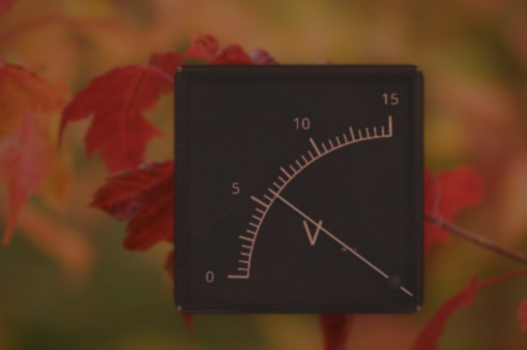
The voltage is value=6 unit=V
